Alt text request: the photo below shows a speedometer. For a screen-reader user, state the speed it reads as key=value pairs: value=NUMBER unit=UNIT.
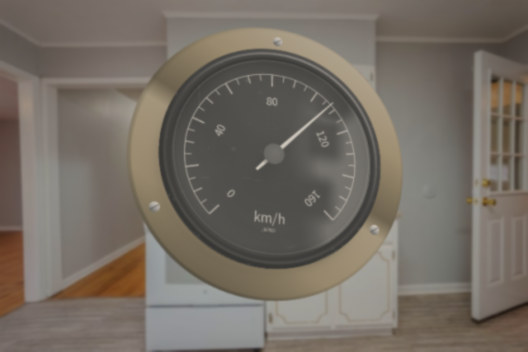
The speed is value=107.5 unit=km/h
